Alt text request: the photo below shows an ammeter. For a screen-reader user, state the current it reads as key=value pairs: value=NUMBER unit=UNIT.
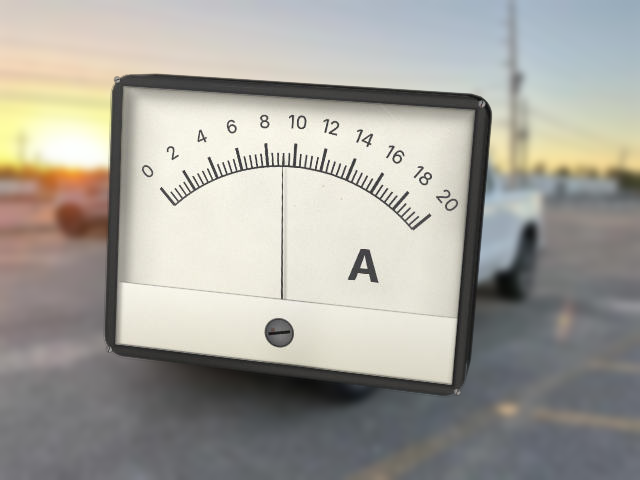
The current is value=9.2 unit=A
